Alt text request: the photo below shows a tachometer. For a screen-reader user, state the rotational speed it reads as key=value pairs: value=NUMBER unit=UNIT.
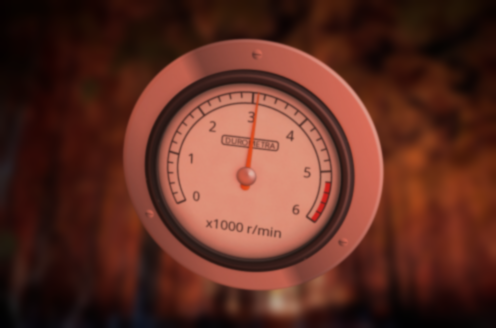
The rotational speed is value=3100 unit=rpm
